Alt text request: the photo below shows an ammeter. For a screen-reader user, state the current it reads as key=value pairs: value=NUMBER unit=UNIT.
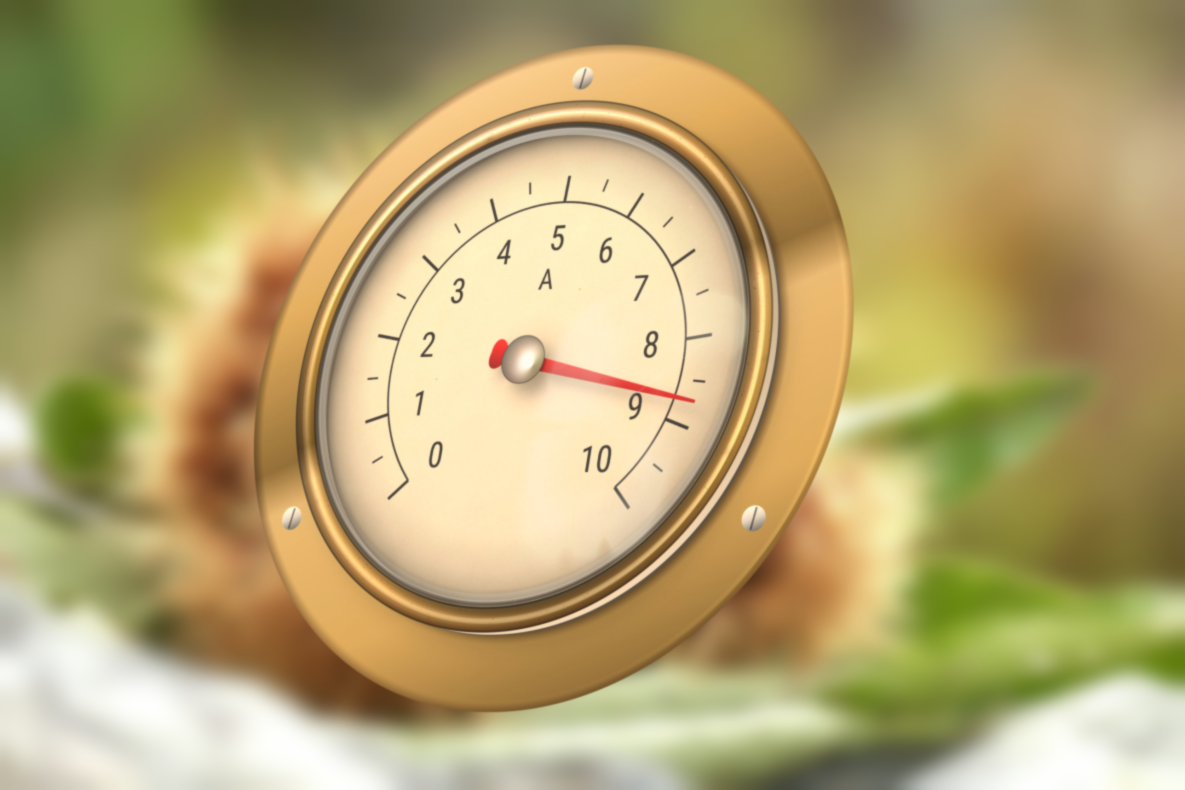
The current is value=8.75 unit=A
